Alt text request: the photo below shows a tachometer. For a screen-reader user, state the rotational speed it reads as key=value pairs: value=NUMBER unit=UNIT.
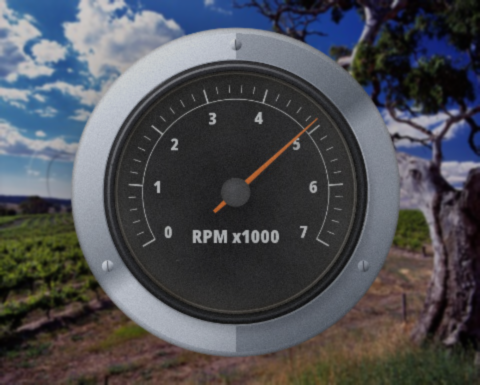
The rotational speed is value=4900 unit=rpm
